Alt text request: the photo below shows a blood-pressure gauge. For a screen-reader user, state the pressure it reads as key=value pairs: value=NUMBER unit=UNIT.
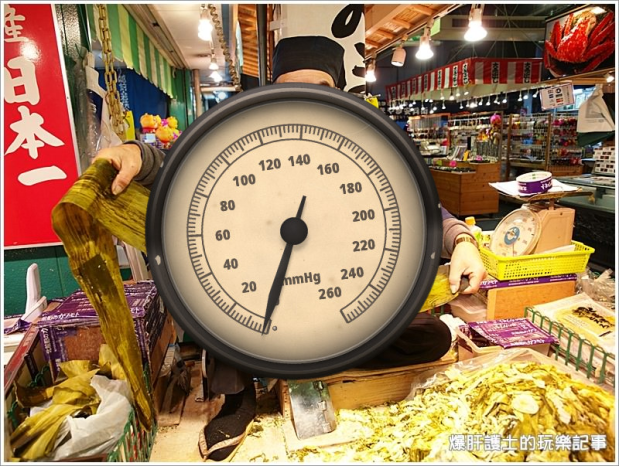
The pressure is value=2 unit=mmHg
